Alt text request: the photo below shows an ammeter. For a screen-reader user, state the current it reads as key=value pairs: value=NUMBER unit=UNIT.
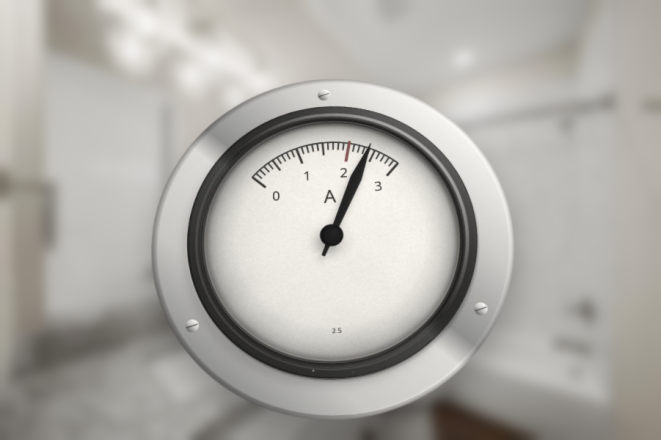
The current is value=2.4 unit=A
